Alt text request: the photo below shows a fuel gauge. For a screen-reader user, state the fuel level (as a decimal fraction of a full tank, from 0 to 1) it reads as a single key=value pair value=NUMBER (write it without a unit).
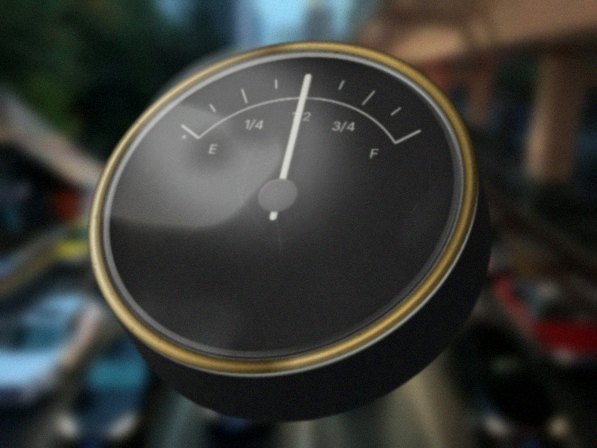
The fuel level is value=0.5
